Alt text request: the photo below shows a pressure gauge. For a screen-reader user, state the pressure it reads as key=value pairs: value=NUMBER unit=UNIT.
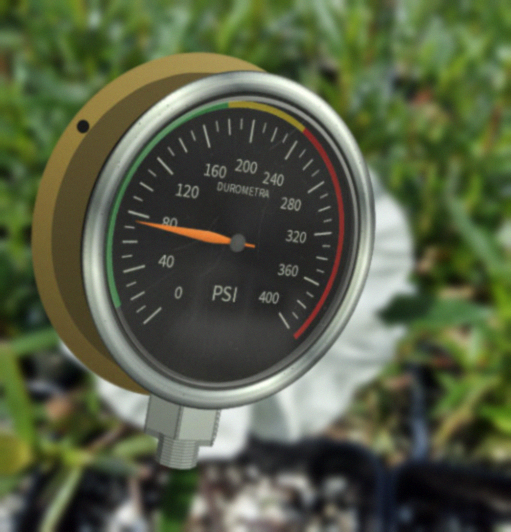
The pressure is value=75 unit=psi
